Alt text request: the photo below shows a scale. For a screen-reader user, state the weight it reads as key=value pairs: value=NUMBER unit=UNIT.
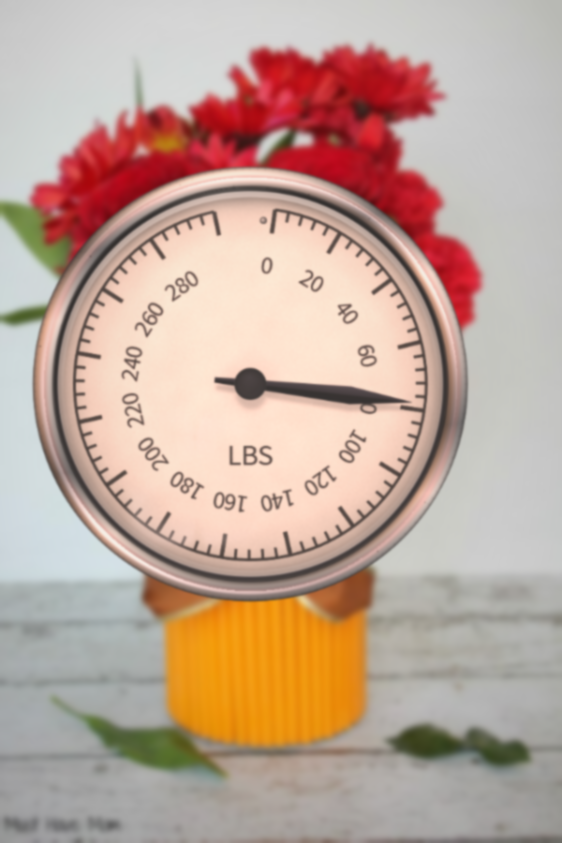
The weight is value=78 unit=lb
